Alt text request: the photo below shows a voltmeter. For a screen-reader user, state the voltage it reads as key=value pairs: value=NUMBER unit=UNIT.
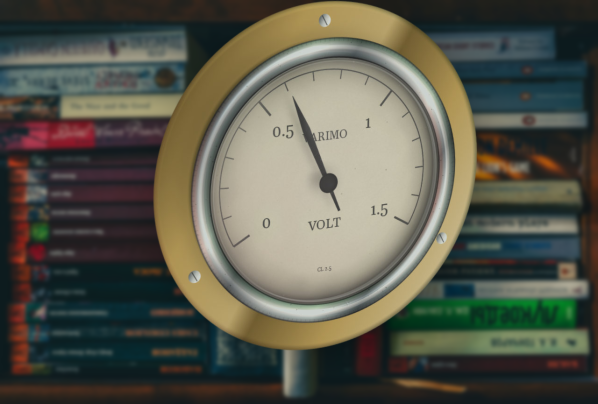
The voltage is value=0.6 unit=V
